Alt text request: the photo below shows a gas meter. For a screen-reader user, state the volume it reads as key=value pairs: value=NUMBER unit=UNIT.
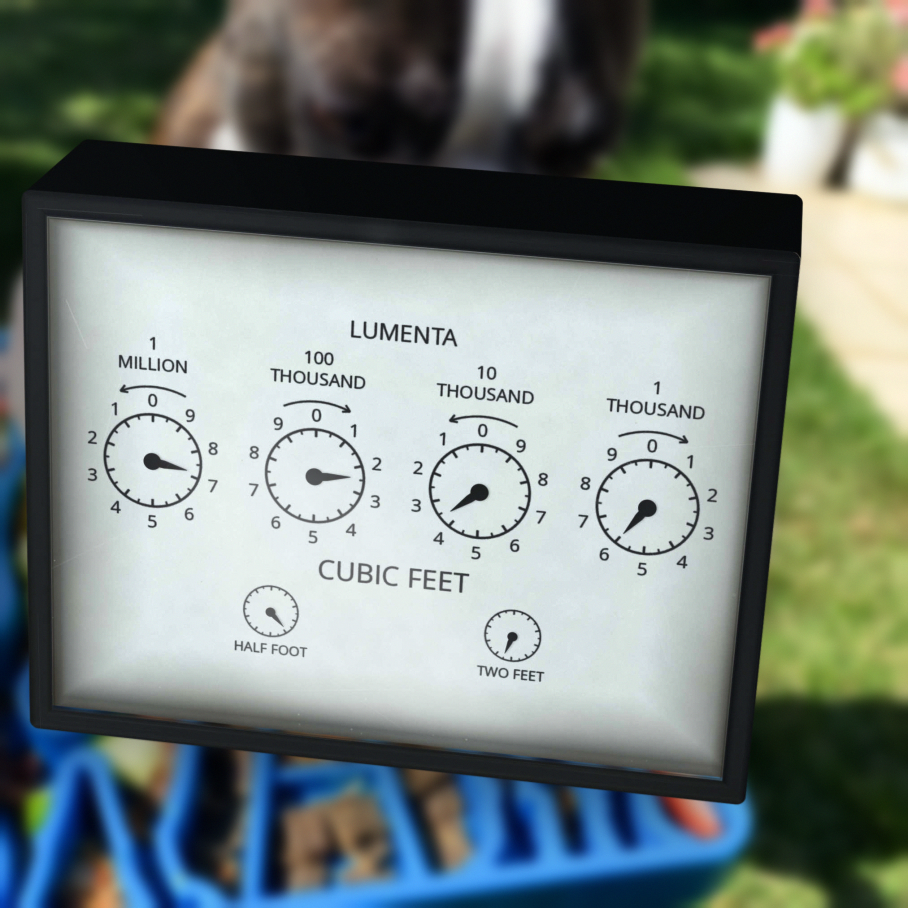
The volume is value=723600 unit=ft³
